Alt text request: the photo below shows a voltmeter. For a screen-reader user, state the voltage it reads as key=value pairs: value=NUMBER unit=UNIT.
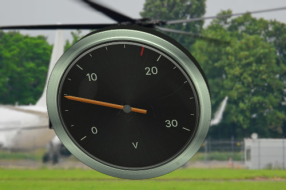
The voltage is value=6 unit=V
